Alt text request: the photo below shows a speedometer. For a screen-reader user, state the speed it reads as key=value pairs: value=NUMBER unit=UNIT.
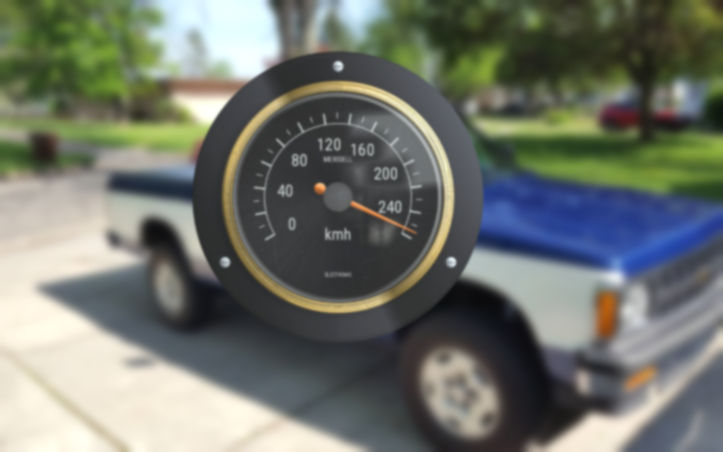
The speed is value=255 unit=km/h
